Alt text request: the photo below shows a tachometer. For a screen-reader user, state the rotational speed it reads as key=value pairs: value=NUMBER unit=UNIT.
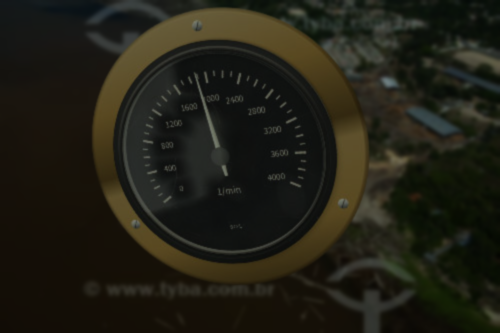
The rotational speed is value=1900 unit=rpm
